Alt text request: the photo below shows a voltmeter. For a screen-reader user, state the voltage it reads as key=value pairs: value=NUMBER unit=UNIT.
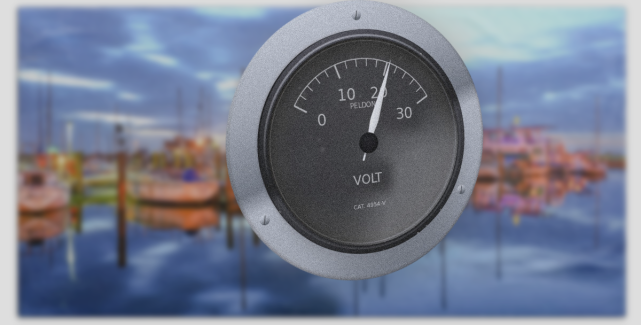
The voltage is value=20 unit=V
